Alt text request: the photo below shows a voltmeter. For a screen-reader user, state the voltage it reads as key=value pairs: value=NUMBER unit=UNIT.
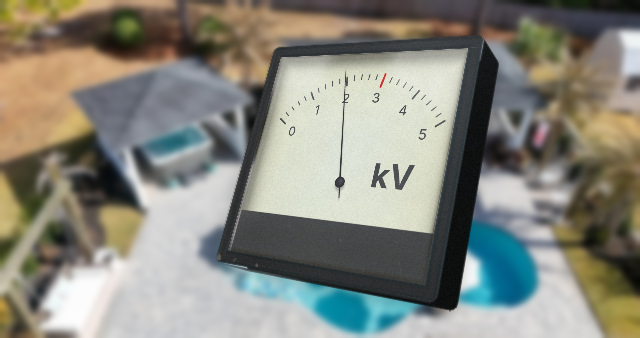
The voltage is value=2 unit=kV
